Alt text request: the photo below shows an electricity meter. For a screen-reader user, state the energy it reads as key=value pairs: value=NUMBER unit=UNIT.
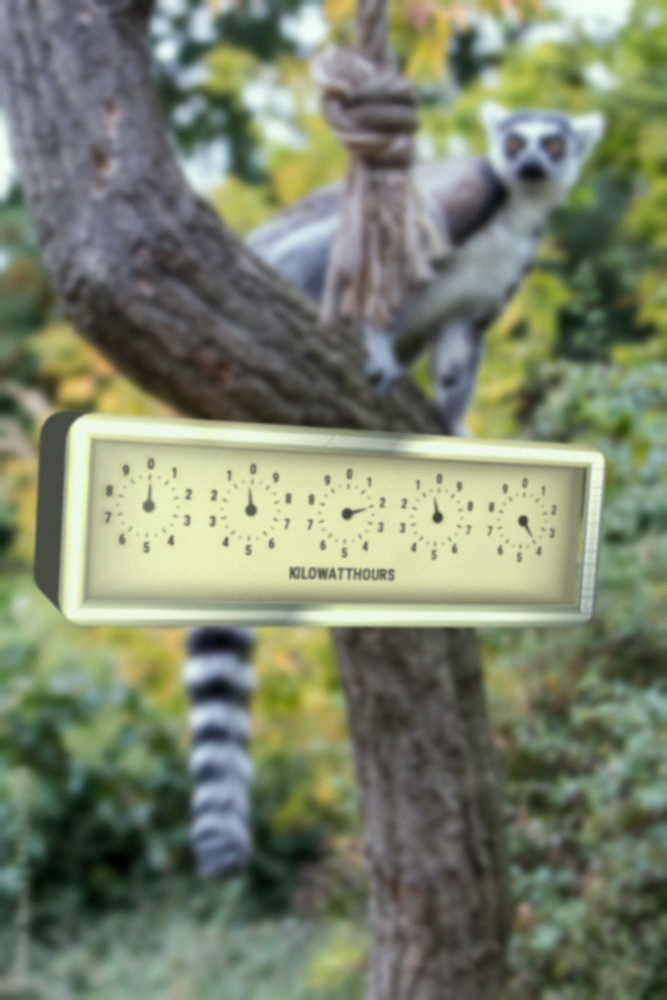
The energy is value=204 unit=kWh
